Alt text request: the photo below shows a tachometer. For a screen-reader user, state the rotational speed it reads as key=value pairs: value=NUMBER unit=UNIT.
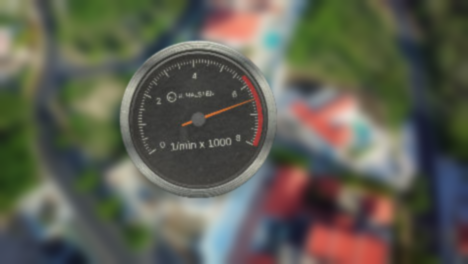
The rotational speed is value=6500 unit=rpm
